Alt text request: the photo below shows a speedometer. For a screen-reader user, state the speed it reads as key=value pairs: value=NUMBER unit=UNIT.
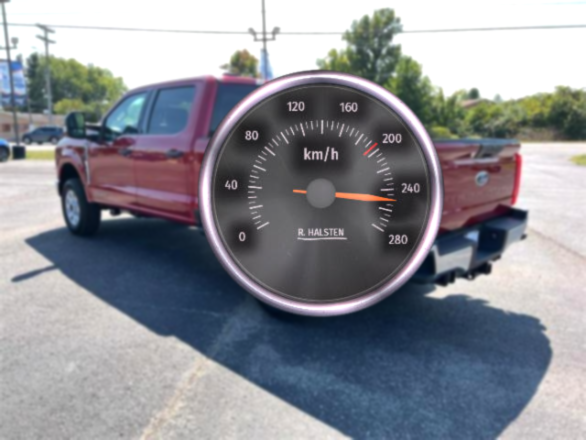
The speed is value=250 unit=km/h
